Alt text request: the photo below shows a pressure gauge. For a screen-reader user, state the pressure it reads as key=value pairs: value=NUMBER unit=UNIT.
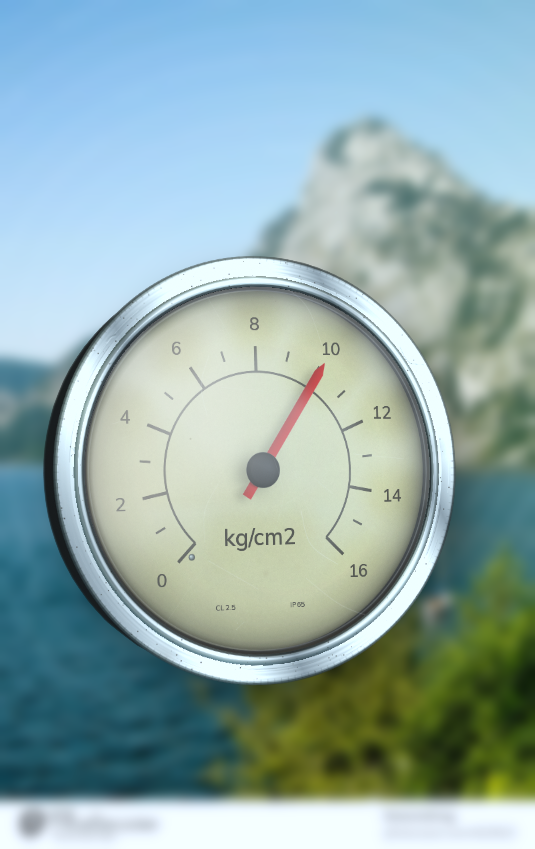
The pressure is value=10 unit=kg/cm²
